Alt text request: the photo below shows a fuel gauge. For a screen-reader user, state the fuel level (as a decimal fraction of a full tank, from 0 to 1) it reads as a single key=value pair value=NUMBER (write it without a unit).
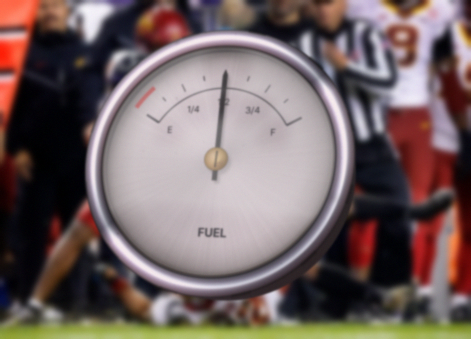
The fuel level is value=0.5
